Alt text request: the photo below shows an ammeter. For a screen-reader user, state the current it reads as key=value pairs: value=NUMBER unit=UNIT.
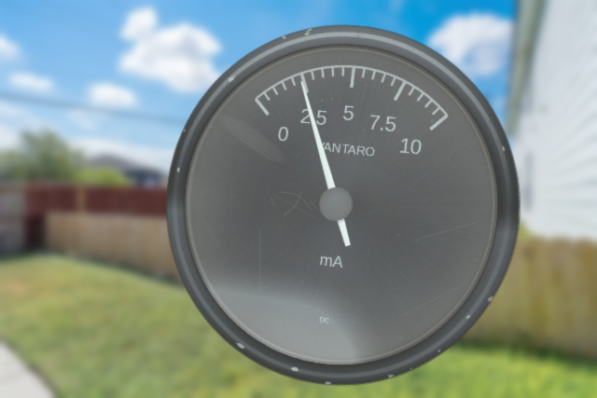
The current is value=2.5 unit=mA
